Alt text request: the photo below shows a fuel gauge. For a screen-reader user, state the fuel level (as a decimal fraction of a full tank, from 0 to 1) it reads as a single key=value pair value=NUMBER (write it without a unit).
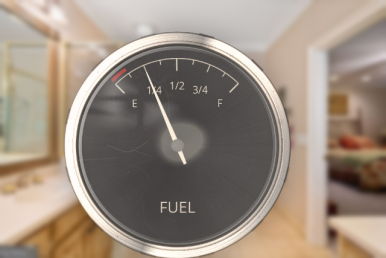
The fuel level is value=0.25
